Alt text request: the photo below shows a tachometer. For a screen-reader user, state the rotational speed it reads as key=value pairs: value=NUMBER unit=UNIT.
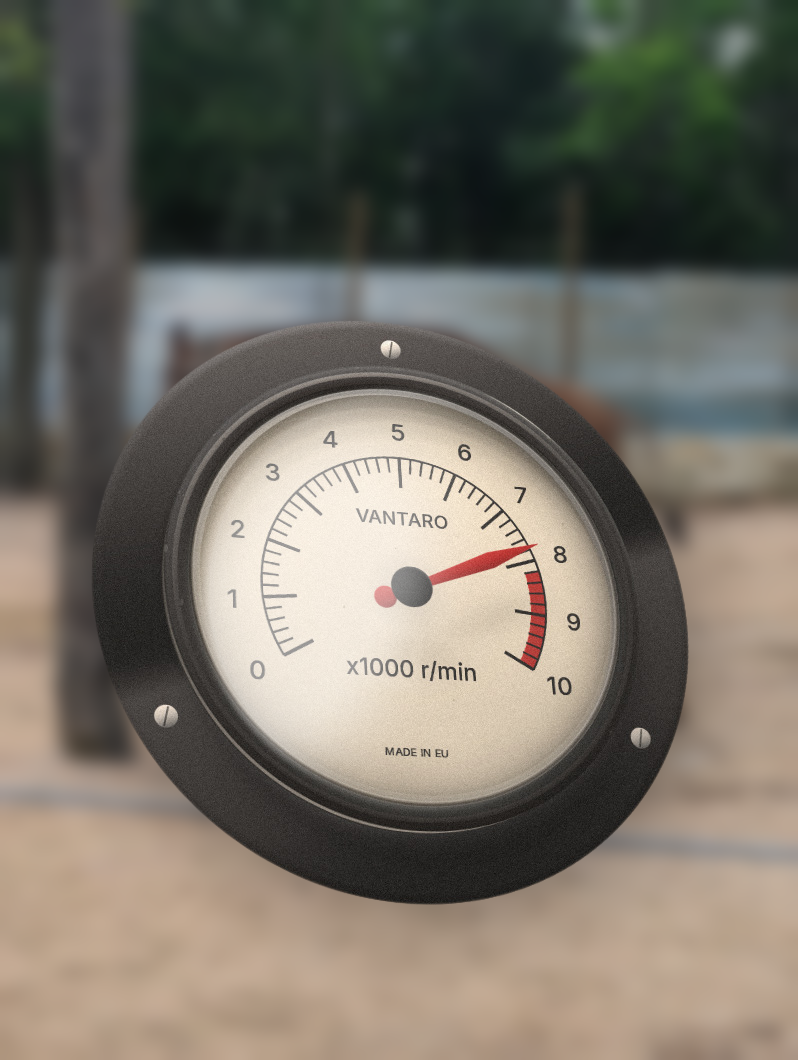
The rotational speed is value=7800 unit=rpm
